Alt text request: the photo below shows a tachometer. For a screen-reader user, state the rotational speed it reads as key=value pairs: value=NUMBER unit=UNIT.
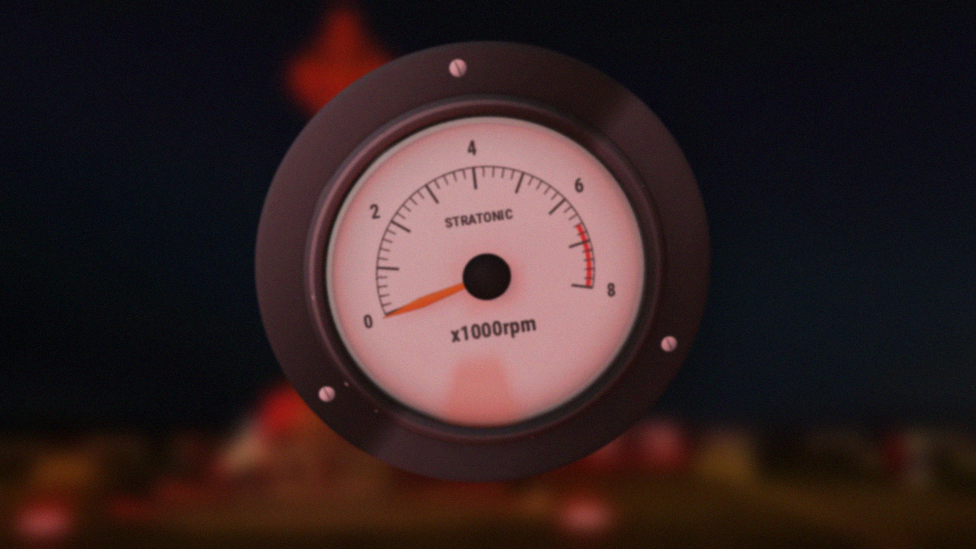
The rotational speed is value=0 unit=rpm
